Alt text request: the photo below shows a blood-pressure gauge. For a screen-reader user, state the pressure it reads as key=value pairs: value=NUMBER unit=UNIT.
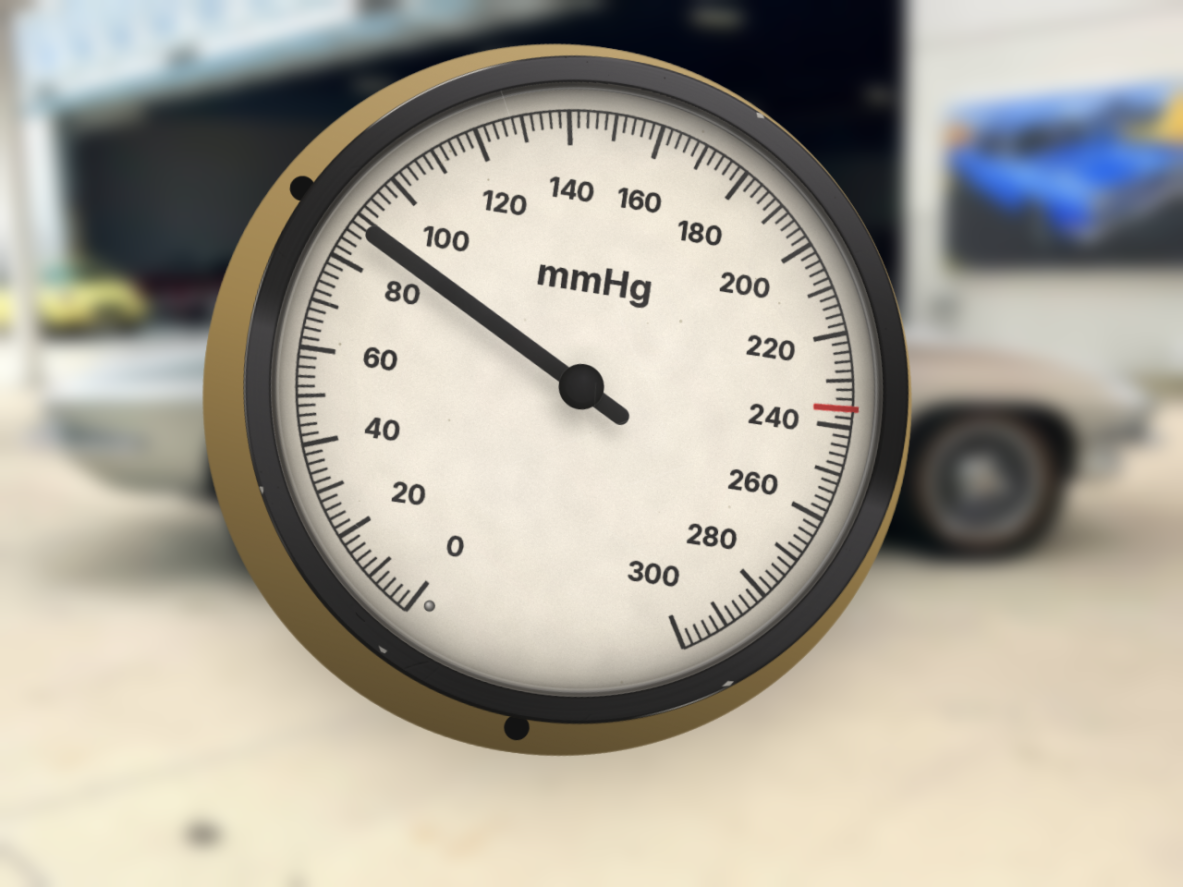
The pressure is value=88 unit=mmHg
